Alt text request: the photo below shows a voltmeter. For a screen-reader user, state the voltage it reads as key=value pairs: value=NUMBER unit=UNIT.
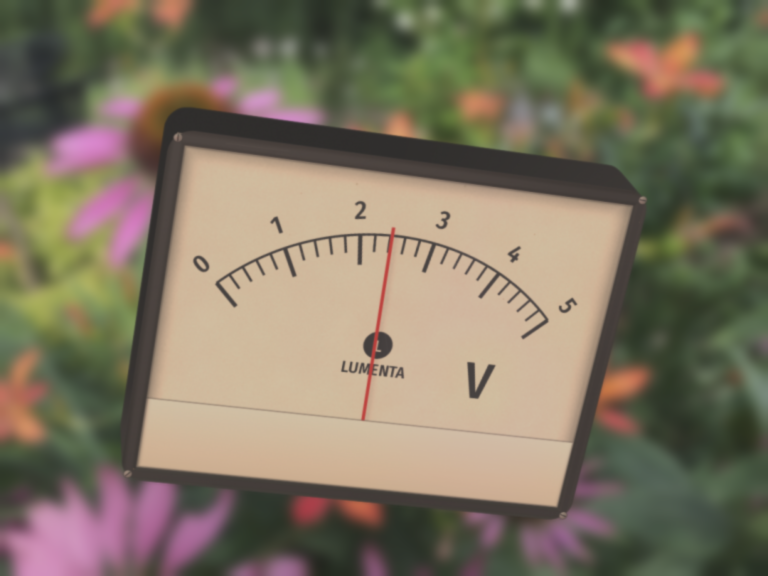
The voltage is value=2.4 unit=V
